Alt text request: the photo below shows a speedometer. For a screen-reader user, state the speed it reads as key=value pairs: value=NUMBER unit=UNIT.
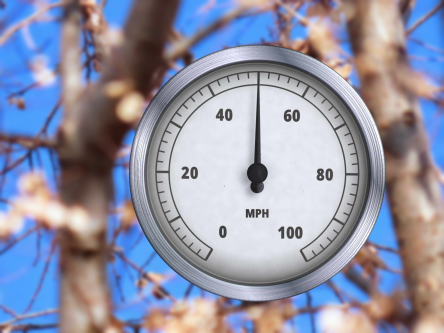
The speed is value=50 unit=mph
